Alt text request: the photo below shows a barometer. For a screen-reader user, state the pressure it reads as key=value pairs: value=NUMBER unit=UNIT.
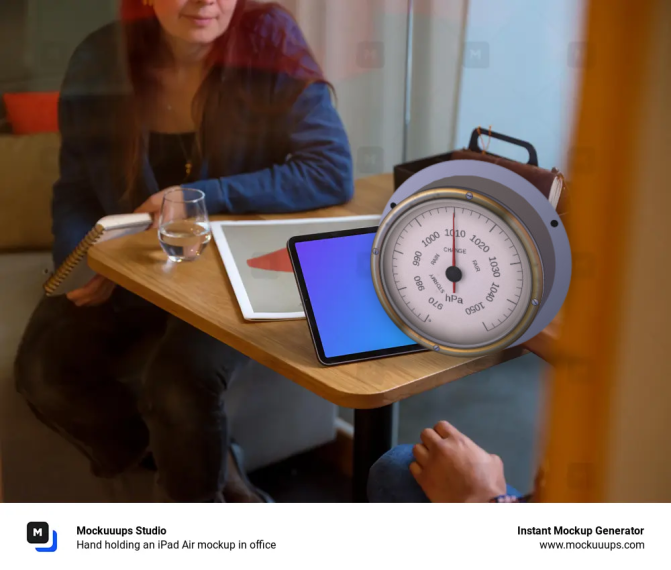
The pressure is value=1010 unit=hPa
